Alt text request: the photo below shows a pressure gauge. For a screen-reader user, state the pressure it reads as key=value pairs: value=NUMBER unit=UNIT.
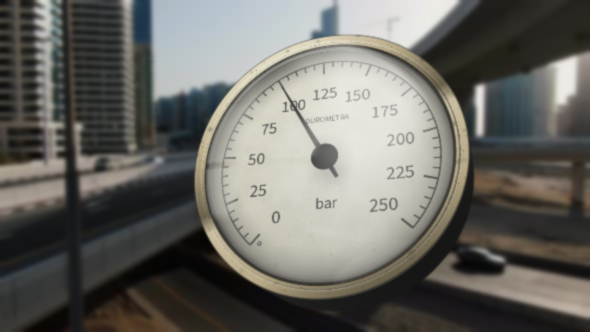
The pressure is value=100 unit=bar
